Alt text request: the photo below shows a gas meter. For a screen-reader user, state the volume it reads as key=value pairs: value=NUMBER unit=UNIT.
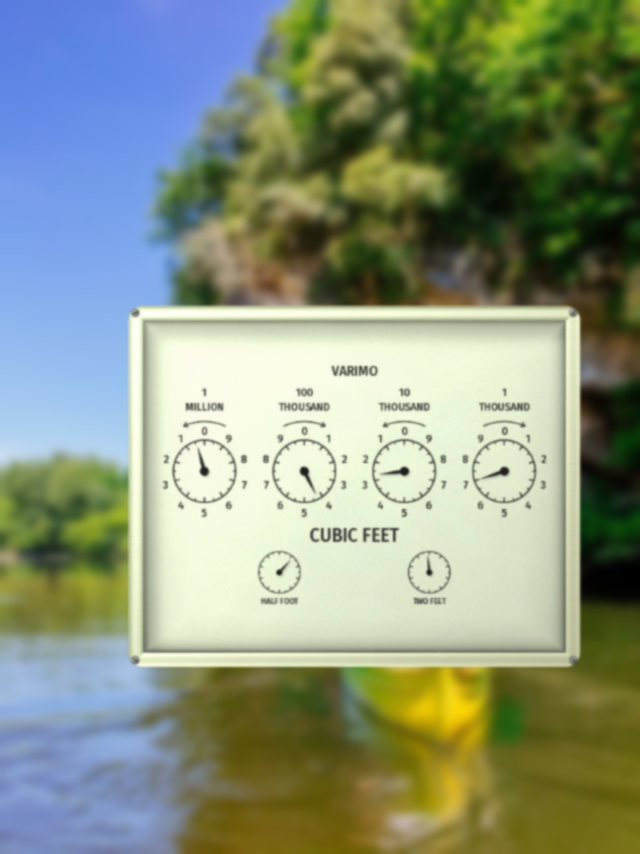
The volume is value=42700 unit=ft³
